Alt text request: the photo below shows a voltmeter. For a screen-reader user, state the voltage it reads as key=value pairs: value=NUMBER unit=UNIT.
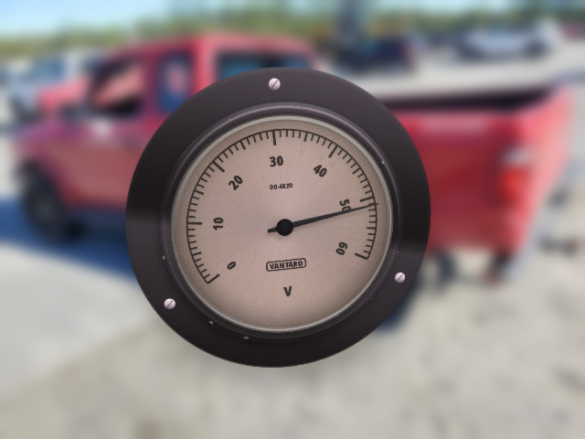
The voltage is value=51 unit=V
